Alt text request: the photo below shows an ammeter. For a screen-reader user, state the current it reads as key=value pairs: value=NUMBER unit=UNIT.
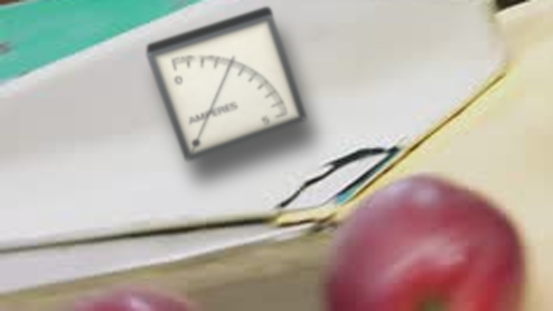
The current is value=2 unit=A
